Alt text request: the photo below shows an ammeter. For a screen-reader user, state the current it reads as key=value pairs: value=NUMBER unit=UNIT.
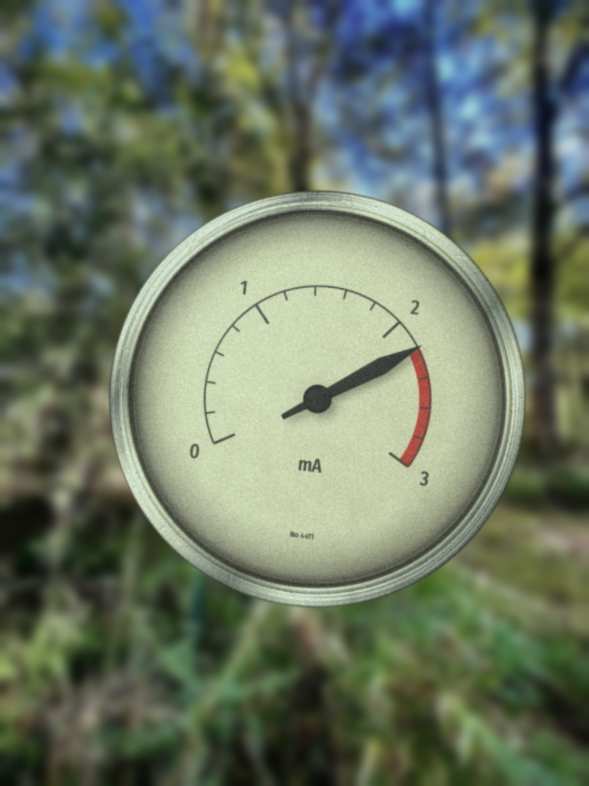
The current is value=2.2 unit=mA
